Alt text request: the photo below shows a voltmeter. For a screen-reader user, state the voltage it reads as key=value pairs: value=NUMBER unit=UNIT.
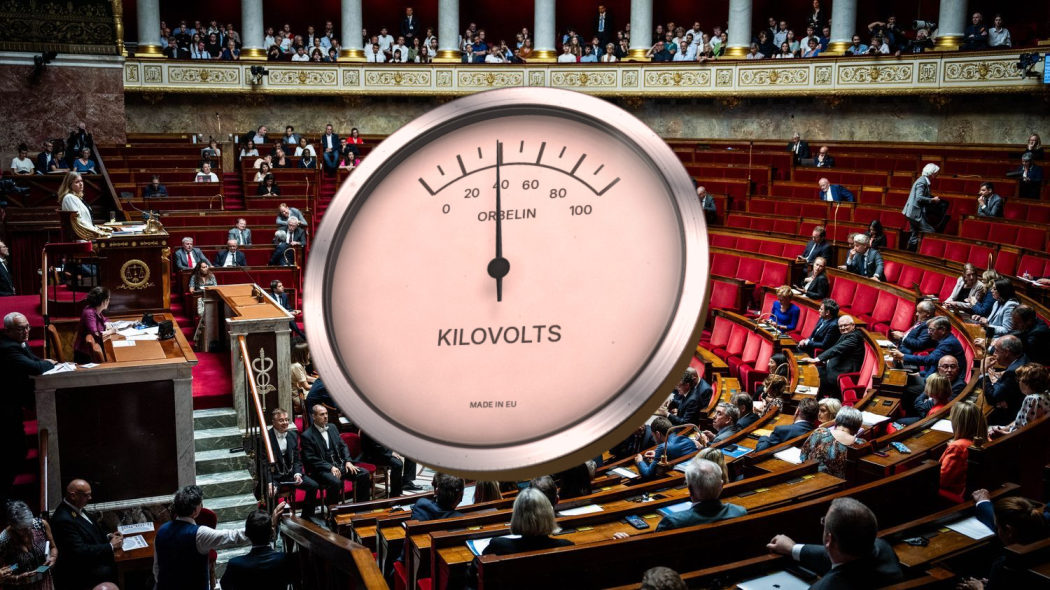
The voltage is value=40 unit=kV
